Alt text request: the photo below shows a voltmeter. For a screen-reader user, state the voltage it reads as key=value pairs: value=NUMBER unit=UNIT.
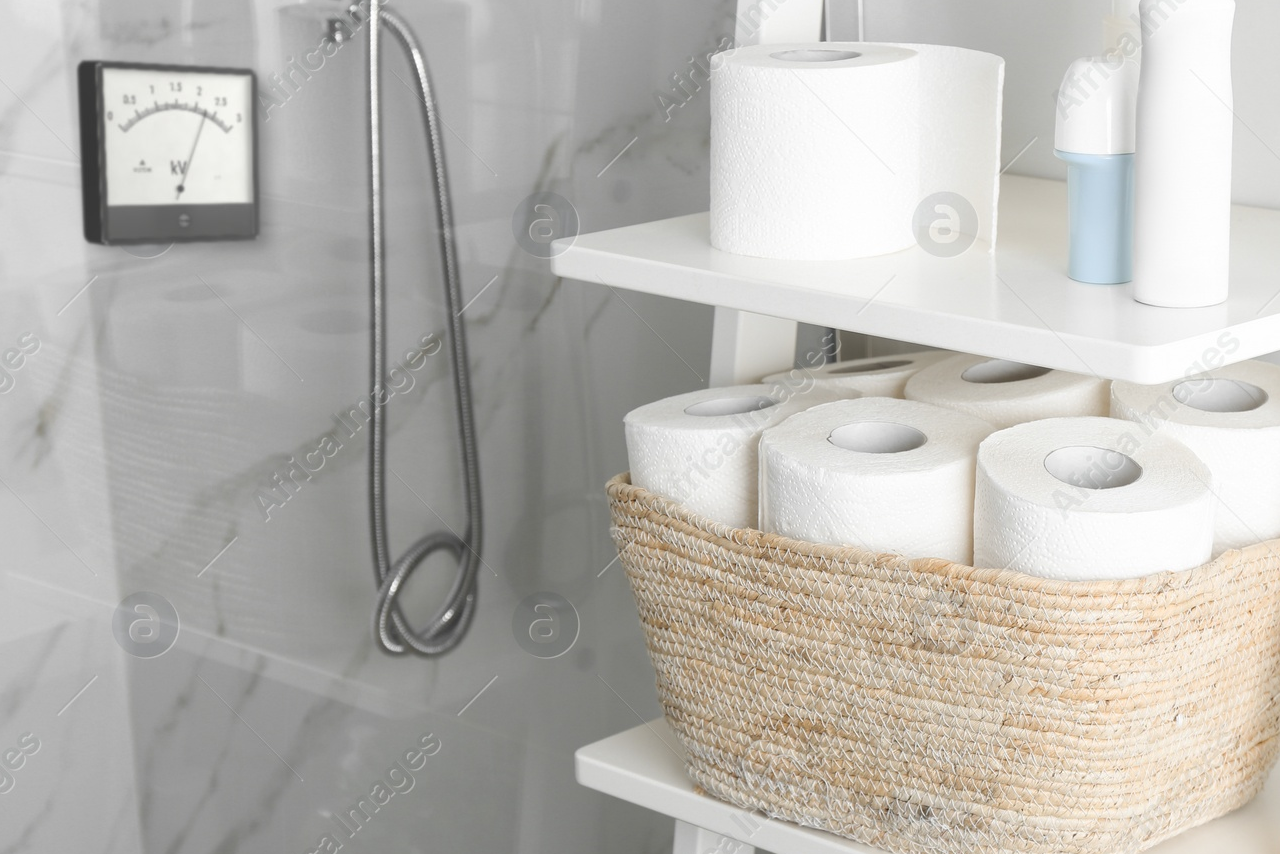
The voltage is value=2.25 unit=kV
